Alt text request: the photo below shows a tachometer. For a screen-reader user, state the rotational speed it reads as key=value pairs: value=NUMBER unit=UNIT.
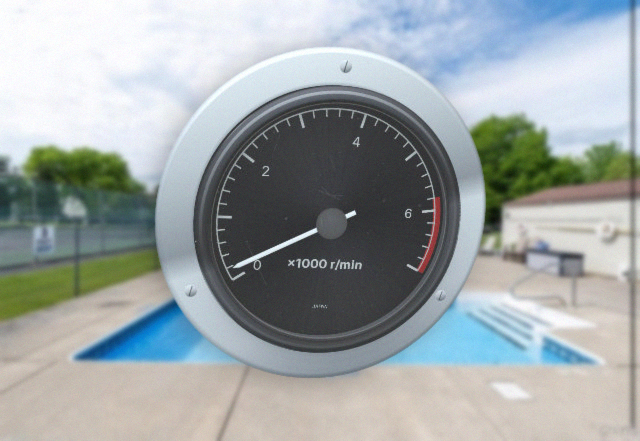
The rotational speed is value=200 unit=rpm
